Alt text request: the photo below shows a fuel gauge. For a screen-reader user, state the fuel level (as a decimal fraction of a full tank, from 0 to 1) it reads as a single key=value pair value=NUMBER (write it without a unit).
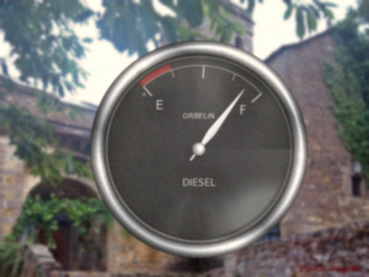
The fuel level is value=0.875
